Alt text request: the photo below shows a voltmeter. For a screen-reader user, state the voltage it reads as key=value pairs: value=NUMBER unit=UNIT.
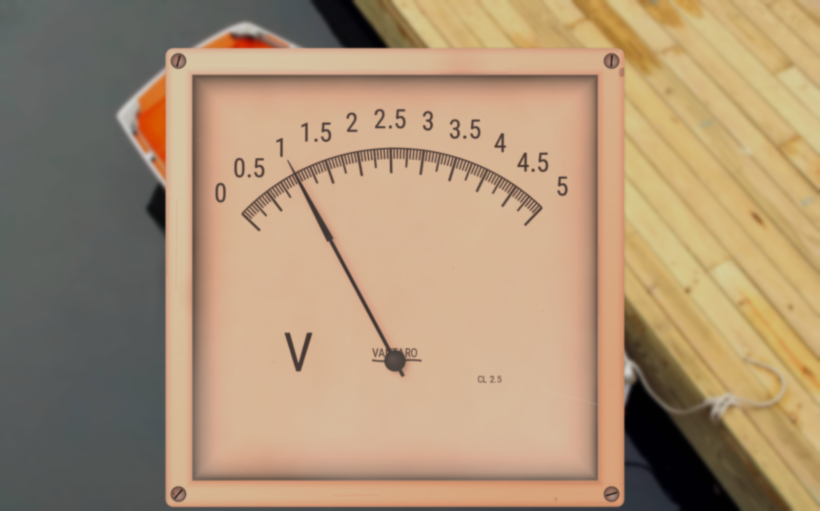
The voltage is value=1 unit=V
